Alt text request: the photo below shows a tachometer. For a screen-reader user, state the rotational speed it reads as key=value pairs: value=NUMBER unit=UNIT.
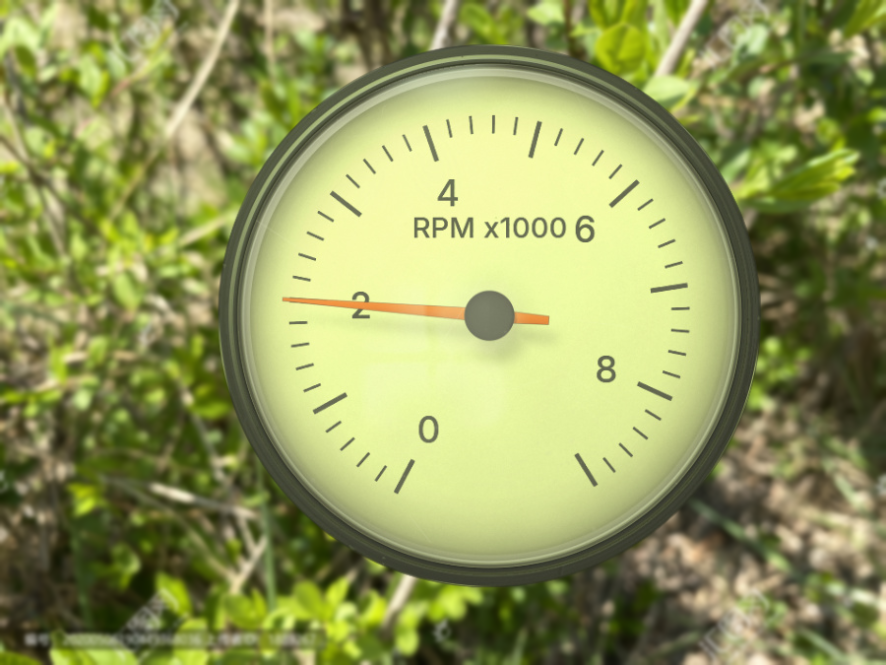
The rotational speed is value=2000 unit=rpm
